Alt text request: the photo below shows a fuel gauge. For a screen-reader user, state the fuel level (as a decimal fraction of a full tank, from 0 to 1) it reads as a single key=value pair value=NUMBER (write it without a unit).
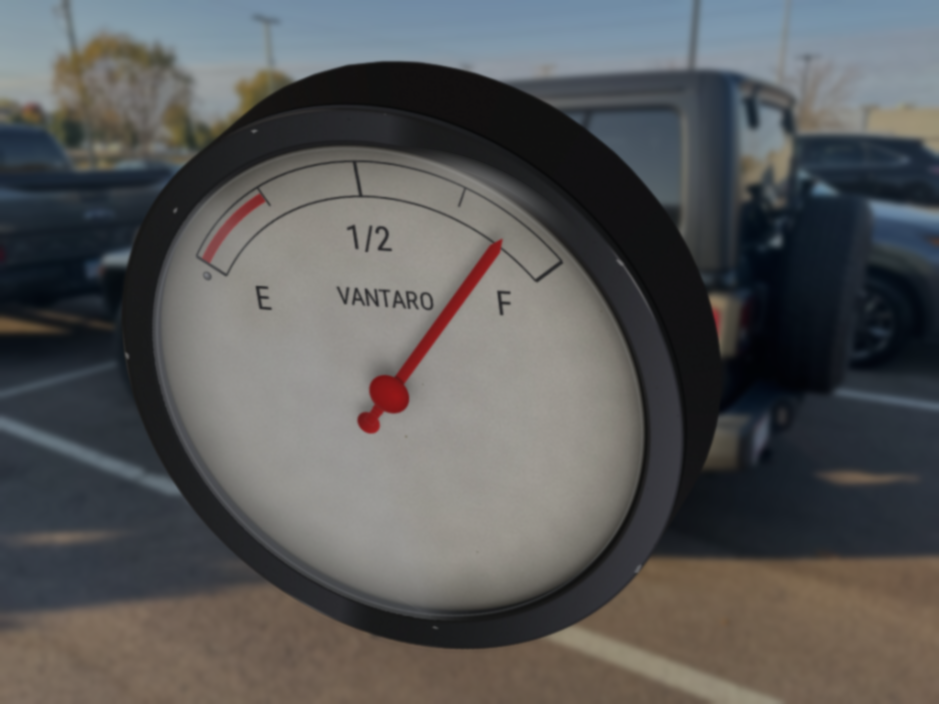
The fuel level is value=0.875
